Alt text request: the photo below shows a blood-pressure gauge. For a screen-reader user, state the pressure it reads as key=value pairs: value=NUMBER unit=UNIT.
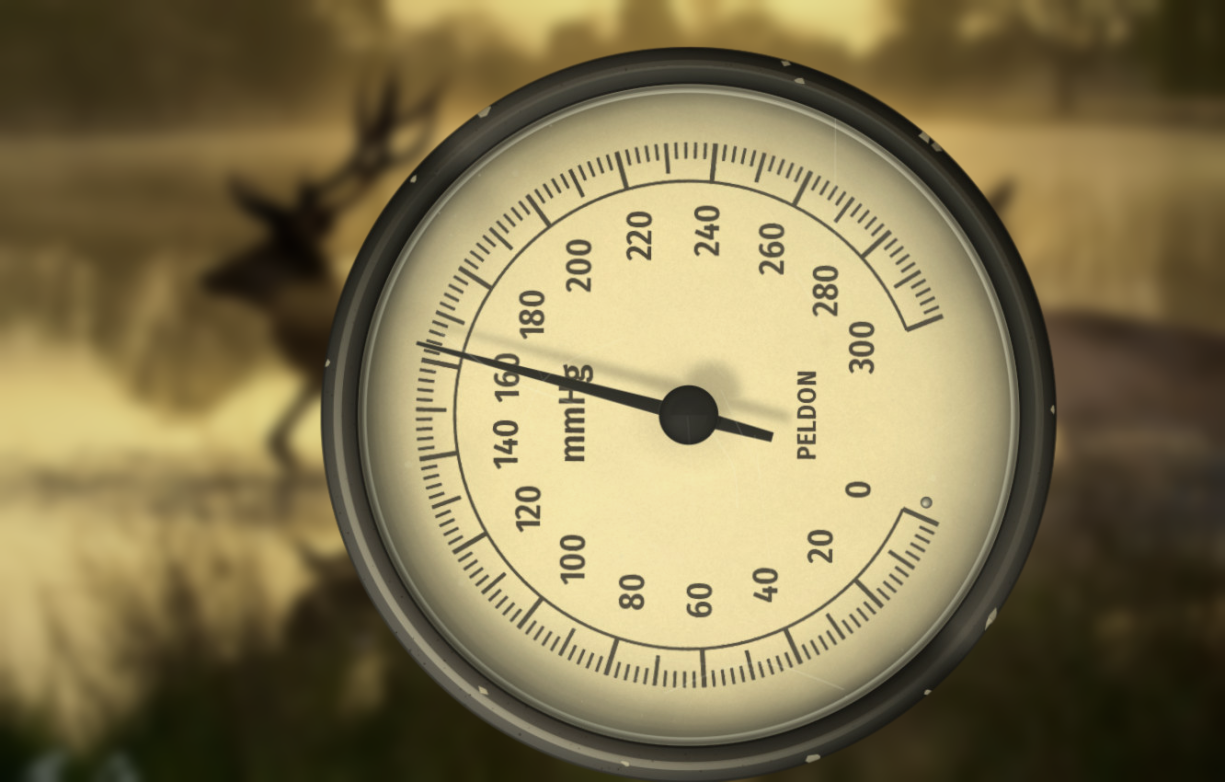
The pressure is value=163 unit=mmHg
